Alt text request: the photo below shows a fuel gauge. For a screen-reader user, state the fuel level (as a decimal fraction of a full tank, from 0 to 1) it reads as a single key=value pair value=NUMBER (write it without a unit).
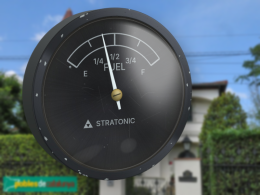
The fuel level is value=0.375
